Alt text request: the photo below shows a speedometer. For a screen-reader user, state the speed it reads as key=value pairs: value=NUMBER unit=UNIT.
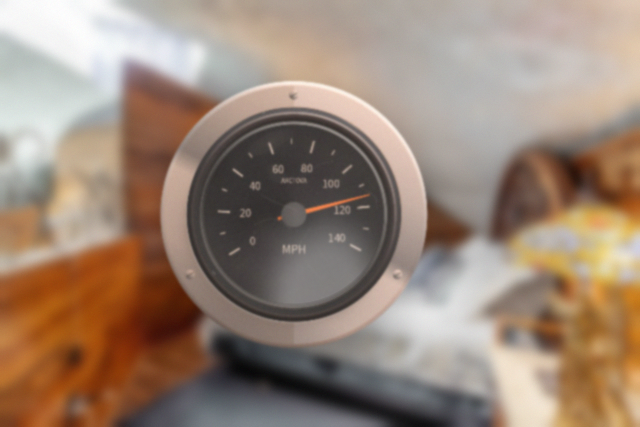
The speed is value=115 unit=mph
